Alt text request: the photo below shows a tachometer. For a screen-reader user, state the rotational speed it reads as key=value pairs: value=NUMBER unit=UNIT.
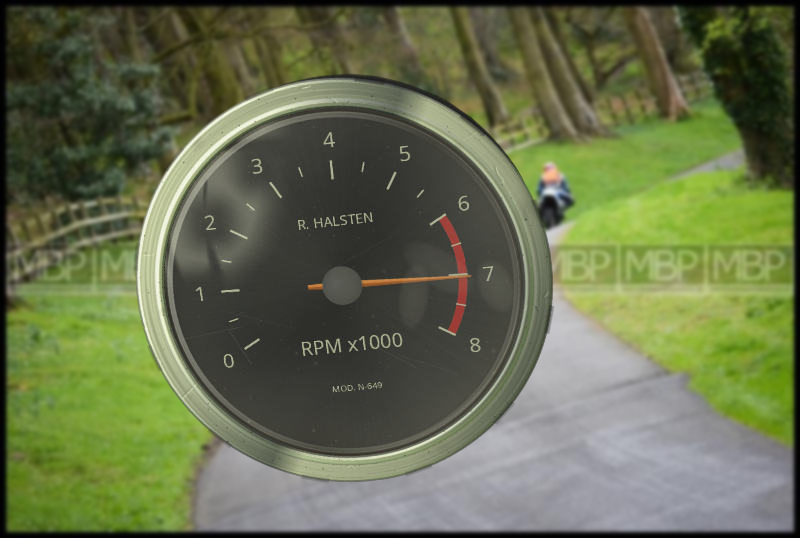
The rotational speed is value=7000 unit=rpm
